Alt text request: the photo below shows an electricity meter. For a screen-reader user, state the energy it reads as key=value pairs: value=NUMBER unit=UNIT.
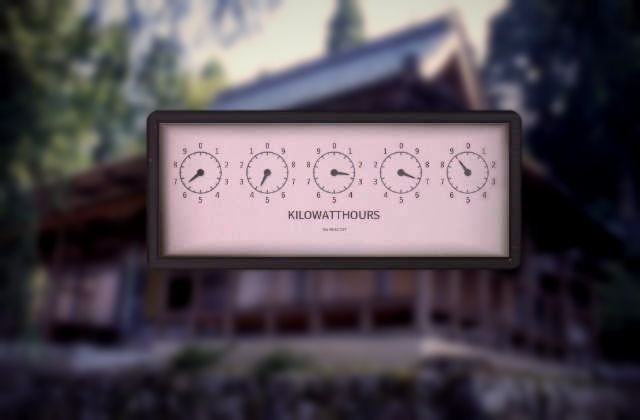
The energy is value=64269 unit=kWh
